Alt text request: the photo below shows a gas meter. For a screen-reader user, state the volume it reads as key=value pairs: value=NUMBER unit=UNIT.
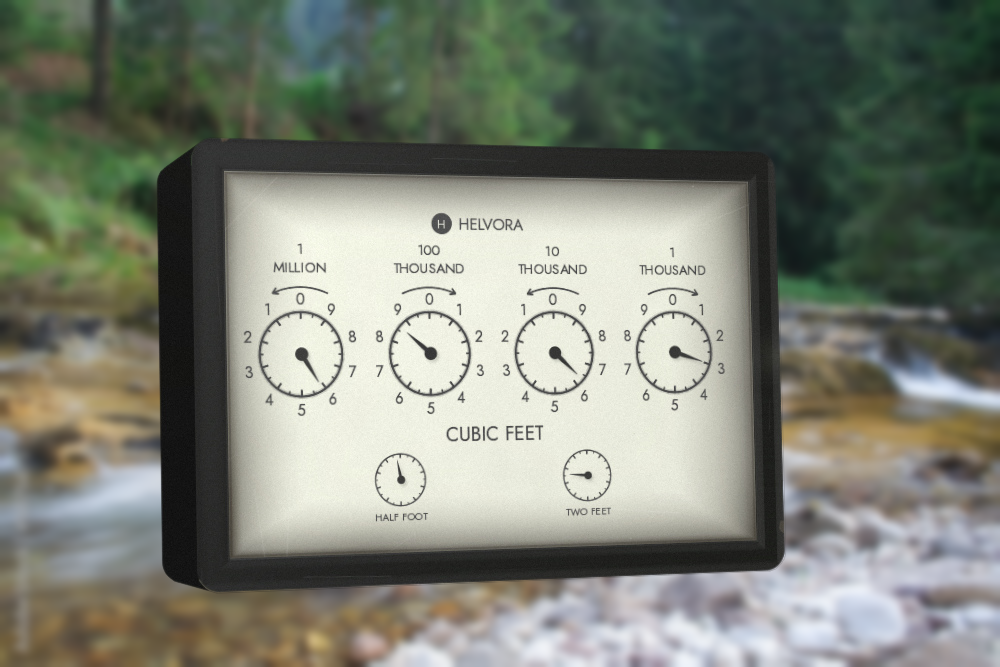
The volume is value=586300 unit=ft³
